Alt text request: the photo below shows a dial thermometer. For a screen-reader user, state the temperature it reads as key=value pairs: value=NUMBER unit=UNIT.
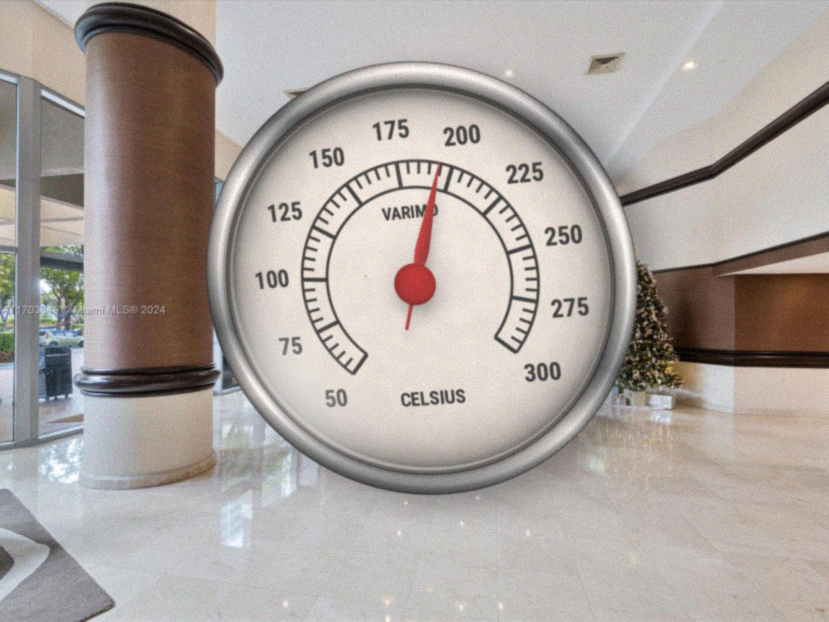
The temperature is value=195 unit=°C
